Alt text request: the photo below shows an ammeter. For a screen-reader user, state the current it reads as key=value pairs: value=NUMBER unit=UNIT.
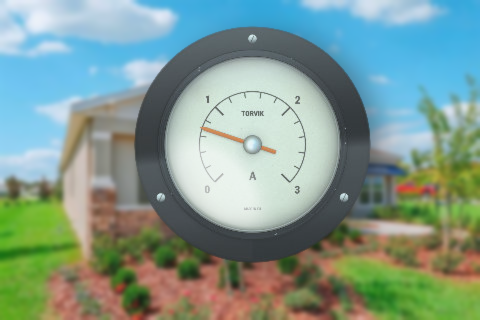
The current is value=0.7 unit=A
